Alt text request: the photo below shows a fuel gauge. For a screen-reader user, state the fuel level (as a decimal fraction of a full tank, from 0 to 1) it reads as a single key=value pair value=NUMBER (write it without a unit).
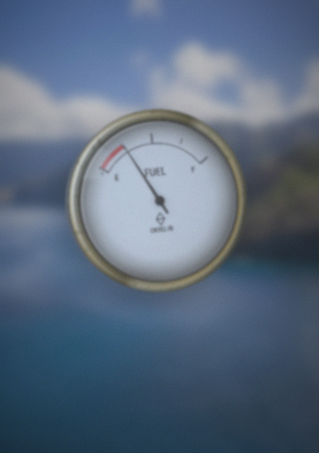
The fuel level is value=0.25
